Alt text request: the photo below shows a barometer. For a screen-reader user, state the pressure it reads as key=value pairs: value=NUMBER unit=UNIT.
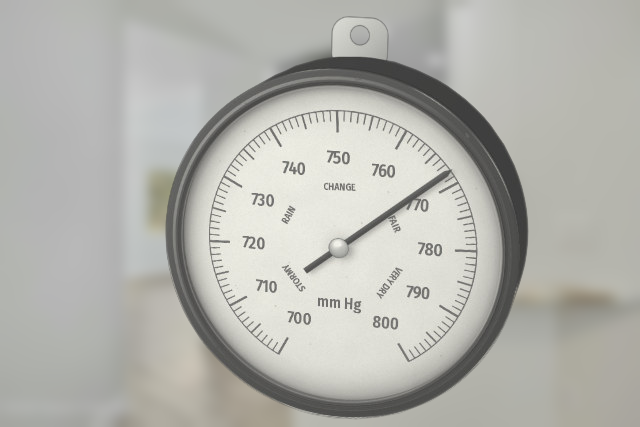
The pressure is value=768 unit=mmHg
